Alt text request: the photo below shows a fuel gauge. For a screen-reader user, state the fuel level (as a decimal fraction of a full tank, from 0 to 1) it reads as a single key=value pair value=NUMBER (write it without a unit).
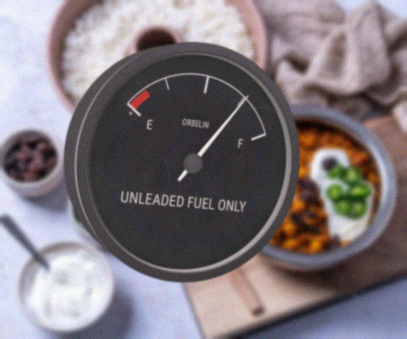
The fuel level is value=0.75
